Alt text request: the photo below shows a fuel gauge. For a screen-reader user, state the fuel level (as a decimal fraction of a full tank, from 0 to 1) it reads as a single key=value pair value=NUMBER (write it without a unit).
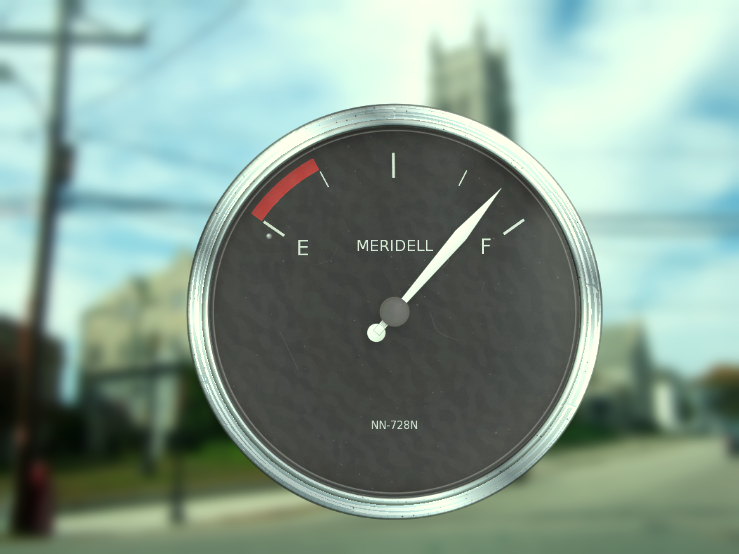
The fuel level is value=0.875
